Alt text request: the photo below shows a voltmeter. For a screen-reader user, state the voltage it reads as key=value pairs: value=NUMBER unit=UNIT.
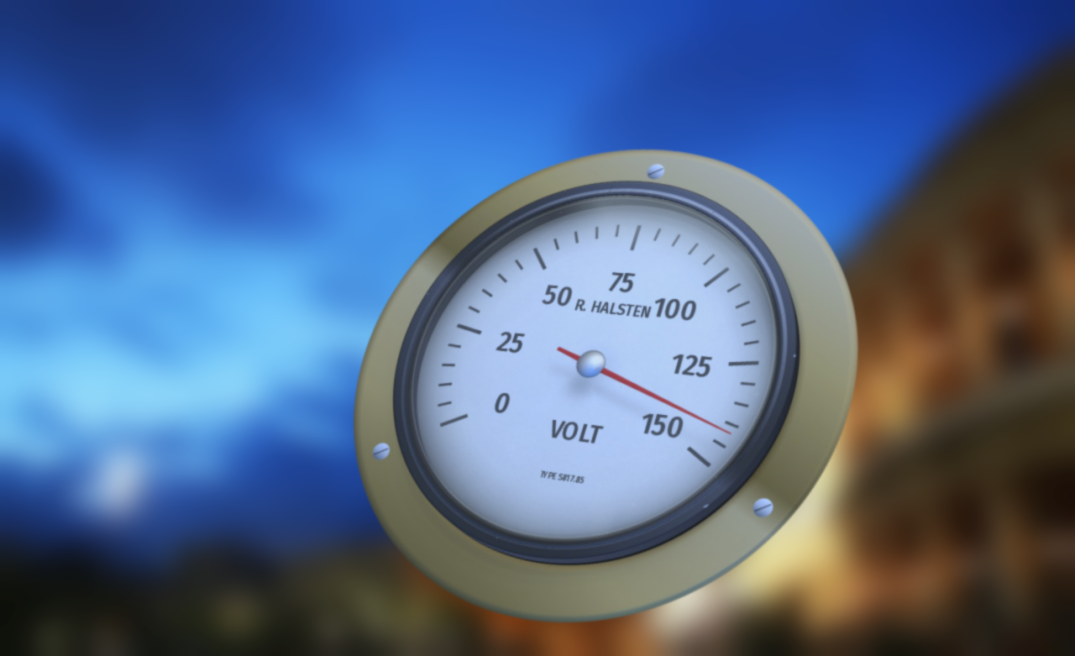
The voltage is value=142.5 unit=V
